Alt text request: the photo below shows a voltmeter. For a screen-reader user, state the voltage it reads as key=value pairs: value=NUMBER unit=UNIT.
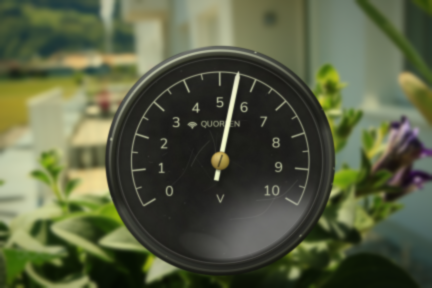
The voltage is value=5.5 unit=V
